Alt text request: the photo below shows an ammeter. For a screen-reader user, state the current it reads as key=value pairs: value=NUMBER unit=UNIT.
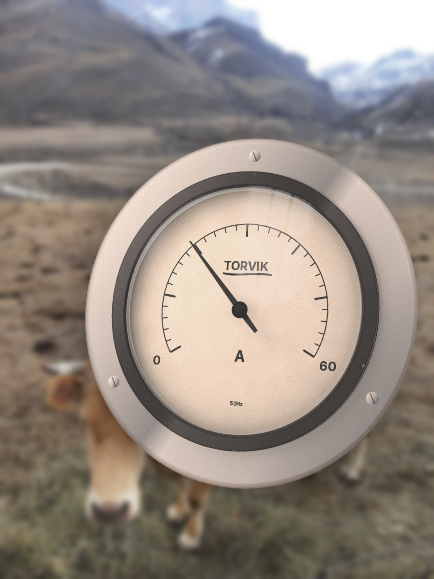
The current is value=20 unit=A
